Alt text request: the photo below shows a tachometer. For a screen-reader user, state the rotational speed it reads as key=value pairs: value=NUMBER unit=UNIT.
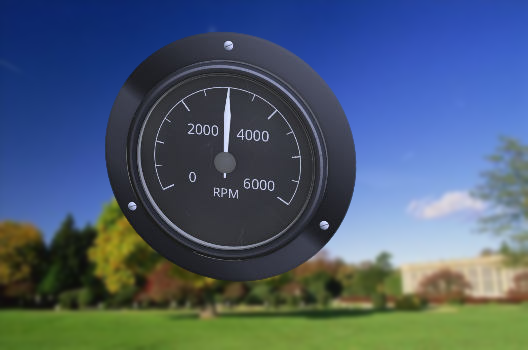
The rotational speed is value=3000 unit=rpm
